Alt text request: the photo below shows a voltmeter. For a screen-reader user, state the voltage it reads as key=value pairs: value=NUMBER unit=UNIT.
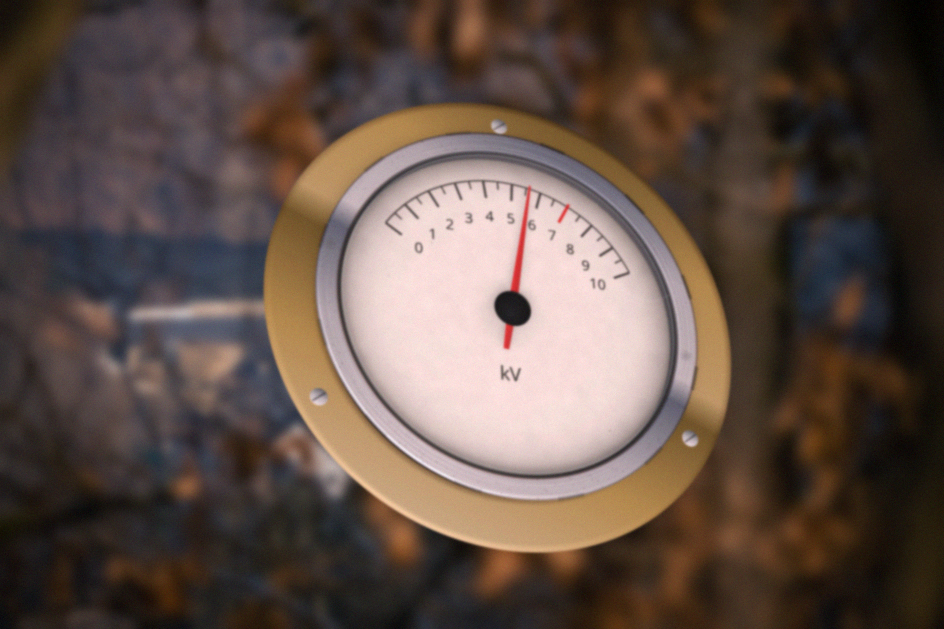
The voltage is value=5.5 unit=kV
